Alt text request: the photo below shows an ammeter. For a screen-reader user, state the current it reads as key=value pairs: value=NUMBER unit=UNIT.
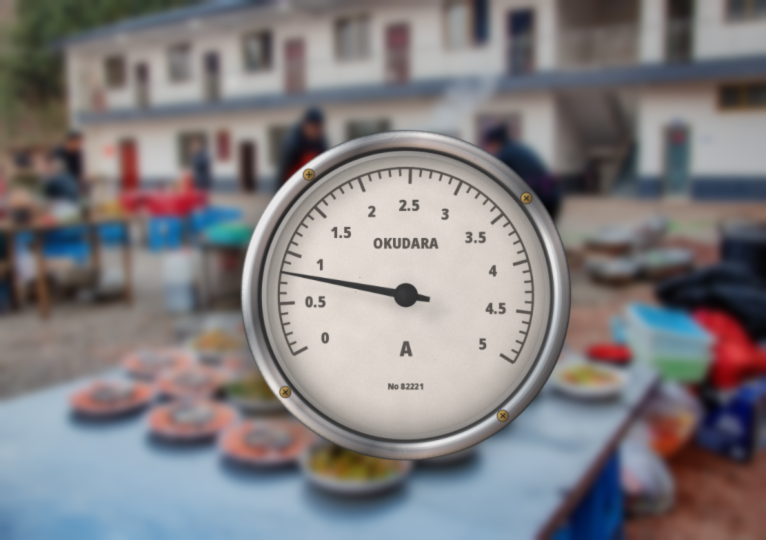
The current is value=0.8 unit=A
